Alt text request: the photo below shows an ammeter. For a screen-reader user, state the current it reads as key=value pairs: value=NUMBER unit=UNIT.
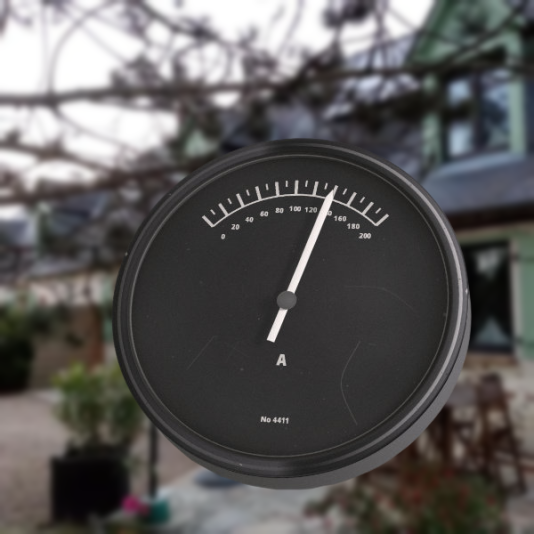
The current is value=140 unit=A
